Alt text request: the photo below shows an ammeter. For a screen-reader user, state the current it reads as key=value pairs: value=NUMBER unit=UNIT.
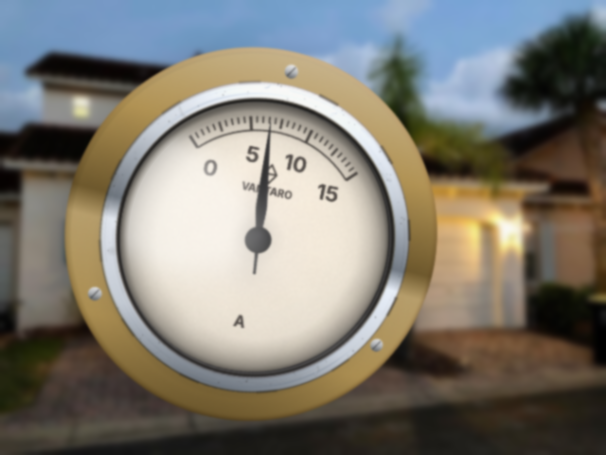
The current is value=6.5 unit=A
